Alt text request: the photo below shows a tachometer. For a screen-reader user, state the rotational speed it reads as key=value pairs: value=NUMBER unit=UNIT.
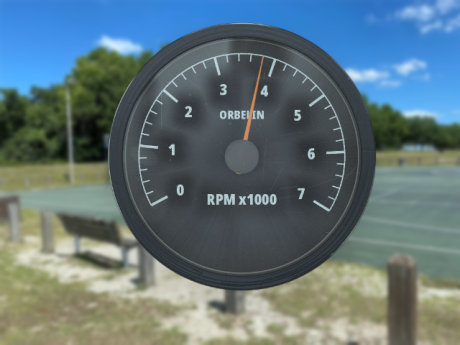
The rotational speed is value=3800 unit=rpm
